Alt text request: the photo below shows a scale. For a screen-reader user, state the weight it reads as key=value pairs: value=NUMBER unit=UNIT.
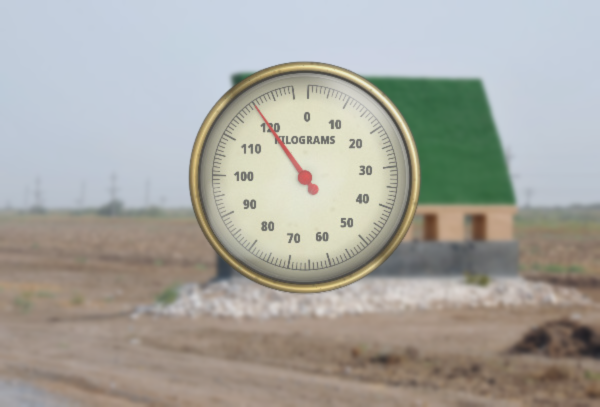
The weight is value=120 unit=kg
